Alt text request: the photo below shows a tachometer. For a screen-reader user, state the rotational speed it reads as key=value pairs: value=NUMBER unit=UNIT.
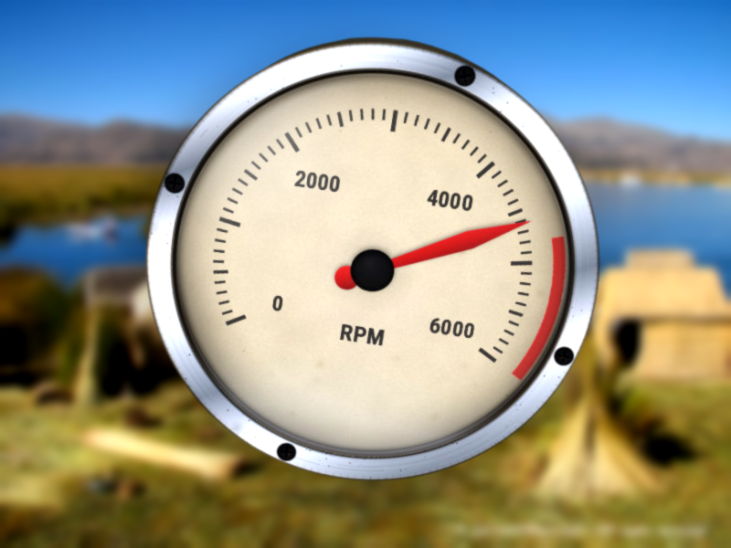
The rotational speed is value=4600 unit=rpm
